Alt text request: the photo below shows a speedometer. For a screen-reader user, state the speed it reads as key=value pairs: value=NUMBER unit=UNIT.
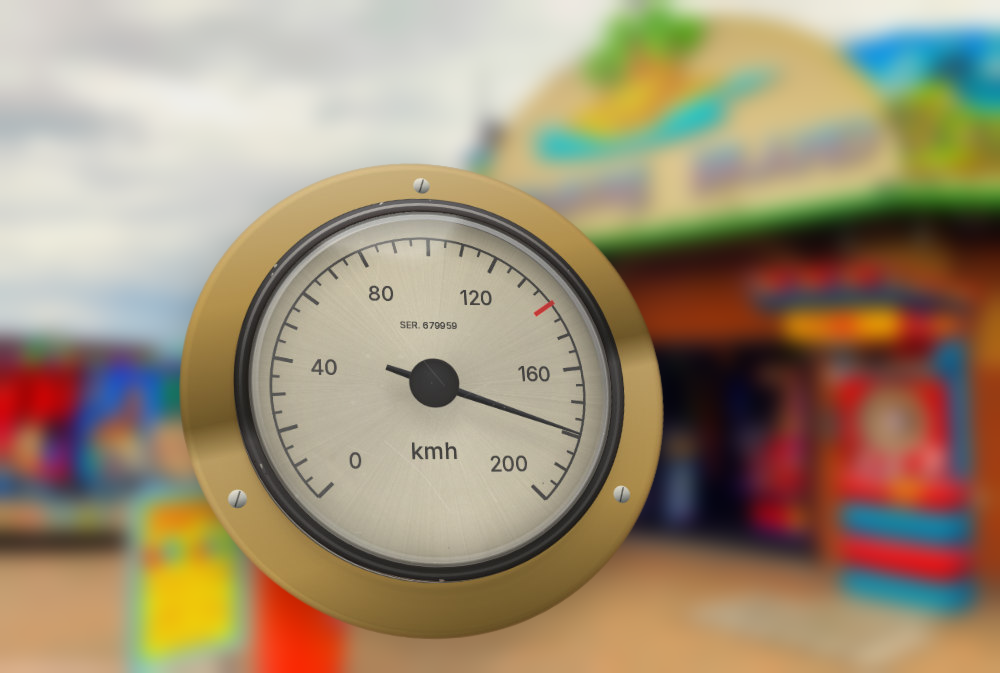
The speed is value=180 unit=km/h
